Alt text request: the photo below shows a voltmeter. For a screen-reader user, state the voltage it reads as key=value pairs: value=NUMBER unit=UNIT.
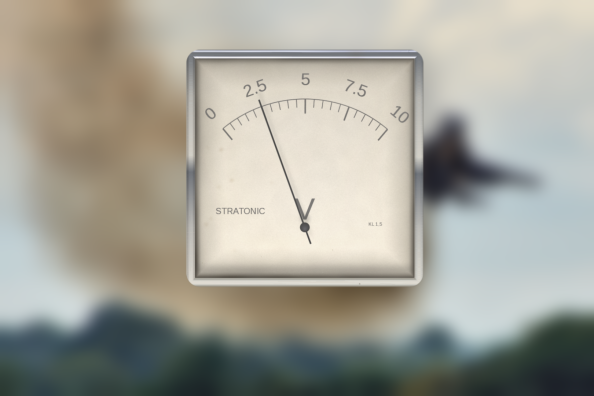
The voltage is value=2.5 unit=V
